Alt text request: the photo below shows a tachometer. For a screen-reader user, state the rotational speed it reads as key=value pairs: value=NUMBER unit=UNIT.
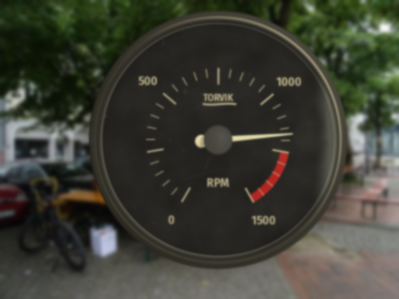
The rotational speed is value=1175 unit=rpm
